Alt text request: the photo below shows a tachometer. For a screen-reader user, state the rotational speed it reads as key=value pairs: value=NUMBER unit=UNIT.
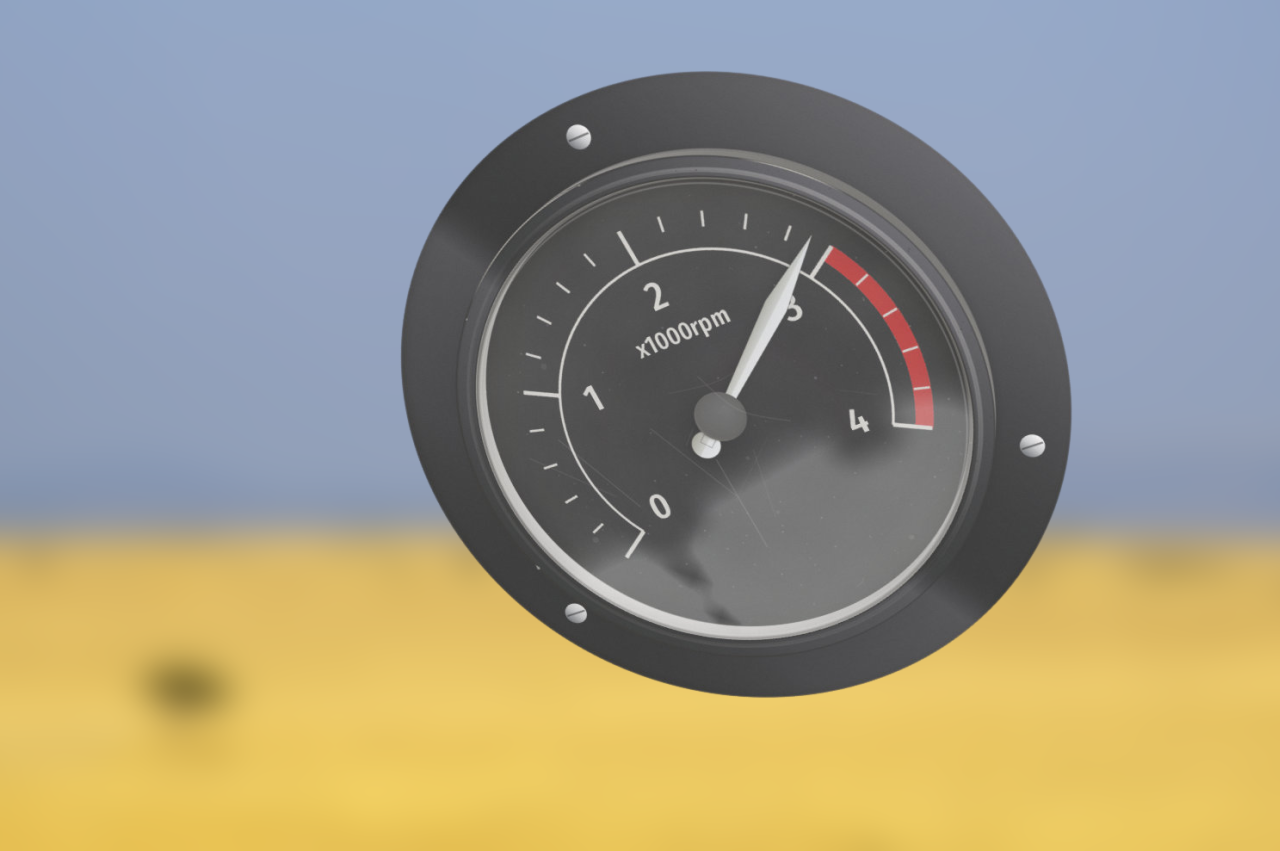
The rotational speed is value=2900 unit=rpm
